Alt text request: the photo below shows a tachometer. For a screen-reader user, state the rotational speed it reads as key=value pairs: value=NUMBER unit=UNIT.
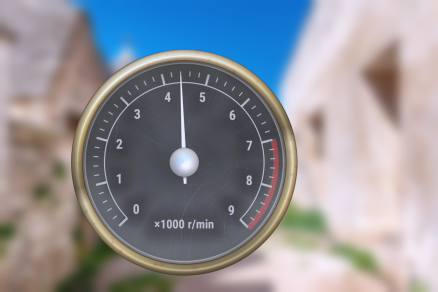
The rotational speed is value=4400 unit=rpm
